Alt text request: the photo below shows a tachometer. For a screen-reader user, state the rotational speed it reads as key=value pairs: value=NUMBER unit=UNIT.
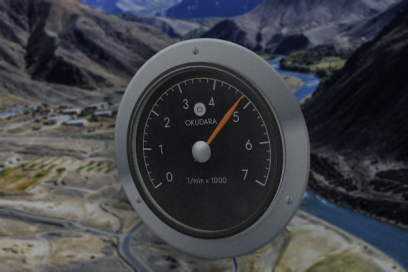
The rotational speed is value=4800 unit=rpm
